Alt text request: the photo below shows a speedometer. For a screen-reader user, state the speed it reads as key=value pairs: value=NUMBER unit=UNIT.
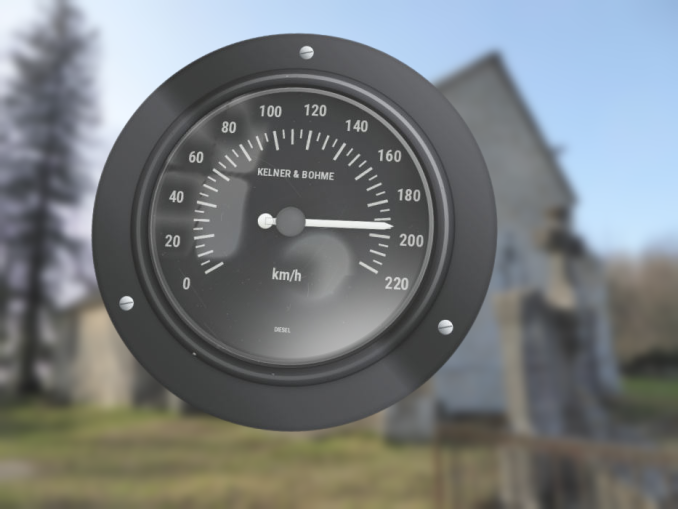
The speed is value=195 unit=km/h
